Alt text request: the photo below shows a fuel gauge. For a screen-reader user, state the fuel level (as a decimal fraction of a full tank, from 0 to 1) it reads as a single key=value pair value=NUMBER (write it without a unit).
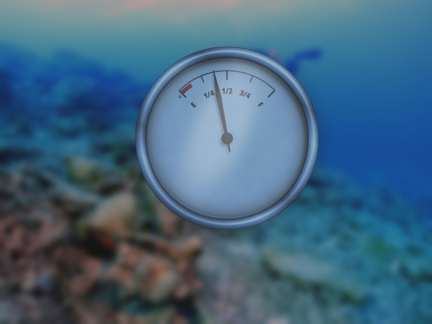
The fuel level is value=0.375
